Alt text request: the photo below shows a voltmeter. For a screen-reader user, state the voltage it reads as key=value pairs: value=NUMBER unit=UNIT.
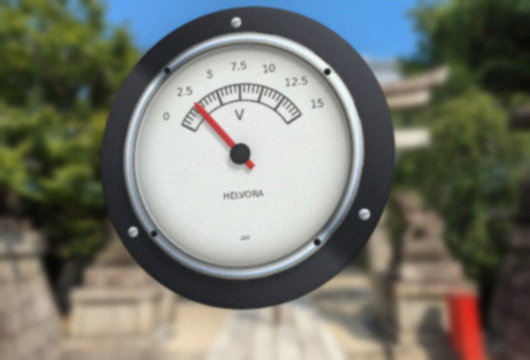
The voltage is value=2.5 unit=V
